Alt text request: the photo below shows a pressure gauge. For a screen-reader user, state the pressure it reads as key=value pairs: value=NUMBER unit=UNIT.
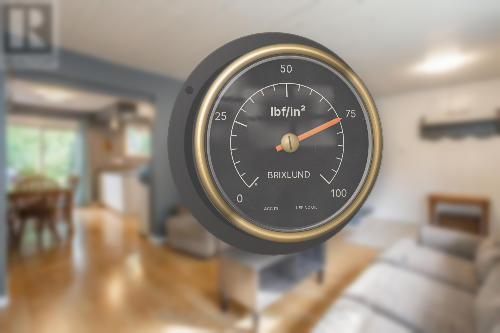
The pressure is value=75 unit=psi
